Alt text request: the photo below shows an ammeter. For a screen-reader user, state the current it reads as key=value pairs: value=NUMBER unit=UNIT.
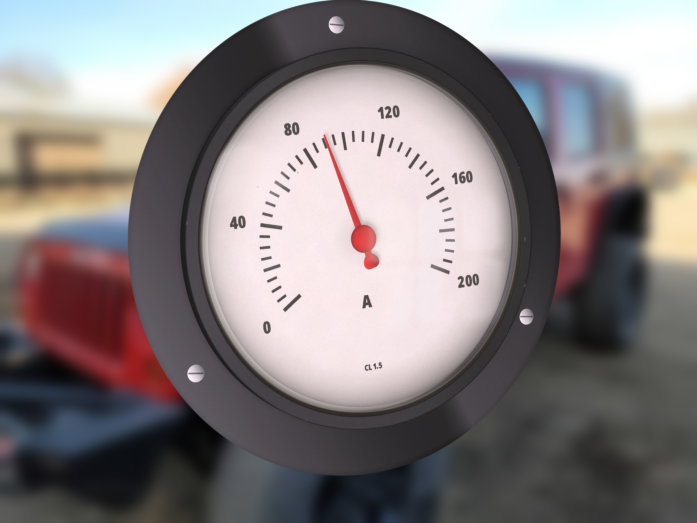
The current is value=90 unit=A
